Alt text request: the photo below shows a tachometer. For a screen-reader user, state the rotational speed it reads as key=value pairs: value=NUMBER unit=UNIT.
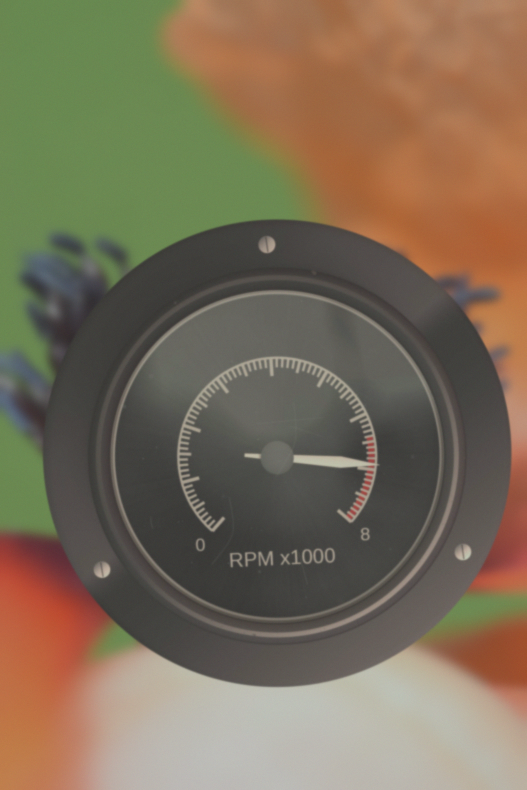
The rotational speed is value=6900 unit=rpm
